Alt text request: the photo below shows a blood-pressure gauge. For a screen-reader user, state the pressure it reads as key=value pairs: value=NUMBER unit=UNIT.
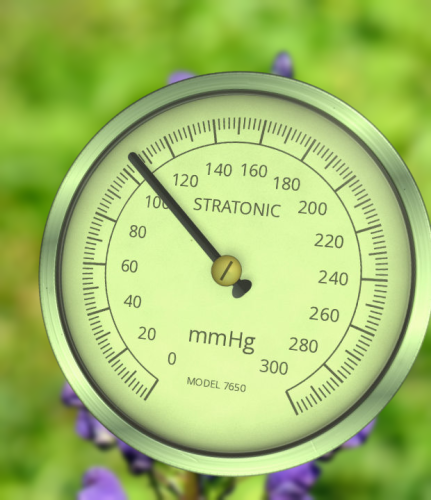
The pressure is value=106 unit=mmHg
